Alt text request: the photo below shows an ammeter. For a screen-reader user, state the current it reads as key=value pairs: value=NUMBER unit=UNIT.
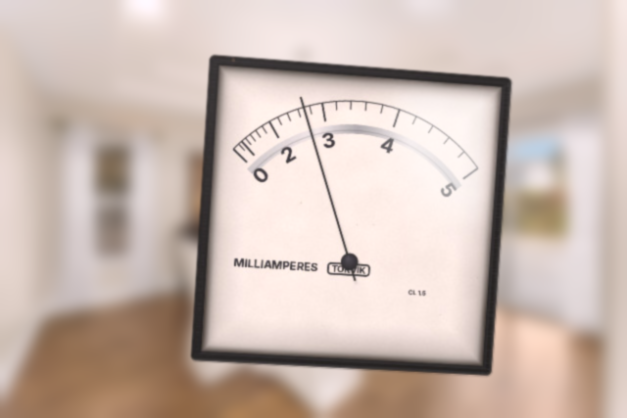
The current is value=2.7 unit=mA
